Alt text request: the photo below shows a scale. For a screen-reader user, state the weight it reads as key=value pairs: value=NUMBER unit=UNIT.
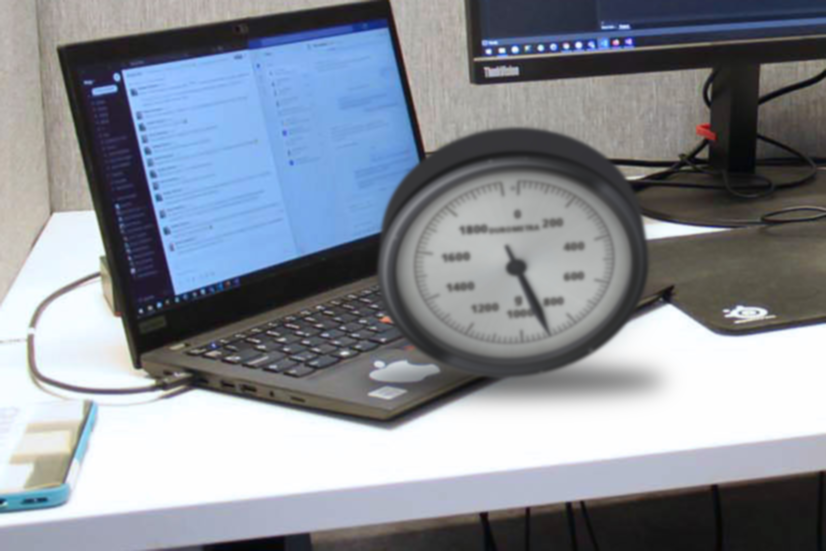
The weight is value=900 unit=g
